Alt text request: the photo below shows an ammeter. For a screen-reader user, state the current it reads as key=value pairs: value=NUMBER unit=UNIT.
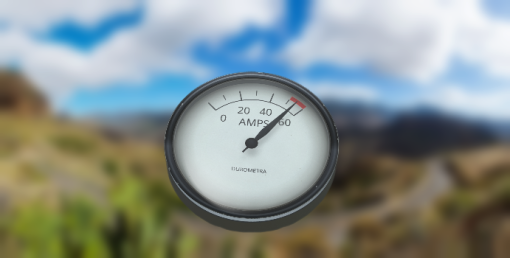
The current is value=55 unit=A
